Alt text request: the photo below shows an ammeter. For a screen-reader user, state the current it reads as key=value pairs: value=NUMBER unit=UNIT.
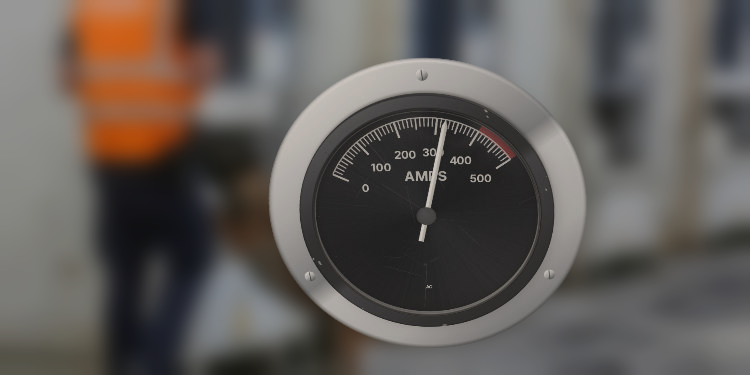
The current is value=320 unit=A
